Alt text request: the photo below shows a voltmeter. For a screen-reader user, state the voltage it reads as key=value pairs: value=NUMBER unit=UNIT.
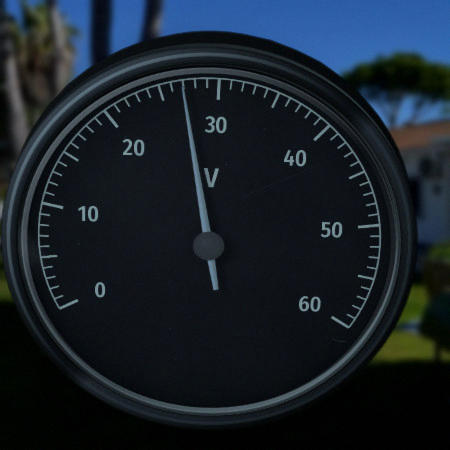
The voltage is value=27 unit=V
